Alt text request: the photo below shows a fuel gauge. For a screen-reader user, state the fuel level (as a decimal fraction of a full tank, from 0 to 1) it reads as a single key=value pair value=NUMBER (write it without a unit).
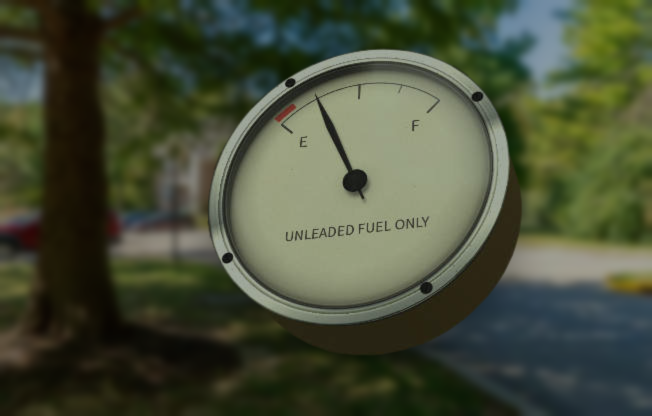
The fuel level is value=0.25
